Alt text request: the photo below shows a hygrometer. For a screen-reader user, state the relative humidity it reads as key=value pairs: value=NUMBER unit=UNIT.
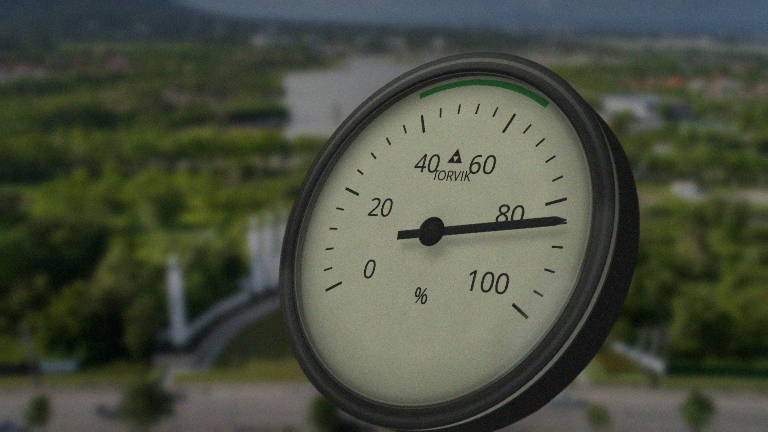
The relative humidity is value=84 unit=%
